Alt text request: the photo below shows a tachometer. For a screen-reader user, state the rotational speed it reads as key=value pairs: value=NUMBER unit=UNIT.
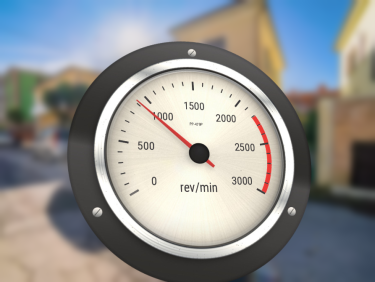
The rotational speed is value=900 unit=rpm
